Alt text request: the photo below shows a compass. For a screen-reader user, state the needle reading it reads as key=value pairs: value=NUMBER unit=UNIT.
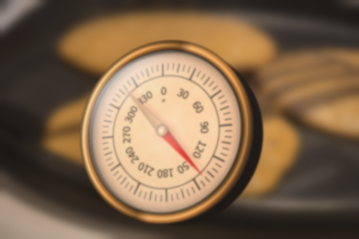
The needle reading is value=140 unit=°
